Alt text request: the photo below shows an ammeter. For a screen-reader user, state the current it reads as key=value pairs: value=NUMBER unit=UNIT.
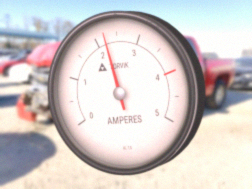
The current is value=2.25 unit=A
